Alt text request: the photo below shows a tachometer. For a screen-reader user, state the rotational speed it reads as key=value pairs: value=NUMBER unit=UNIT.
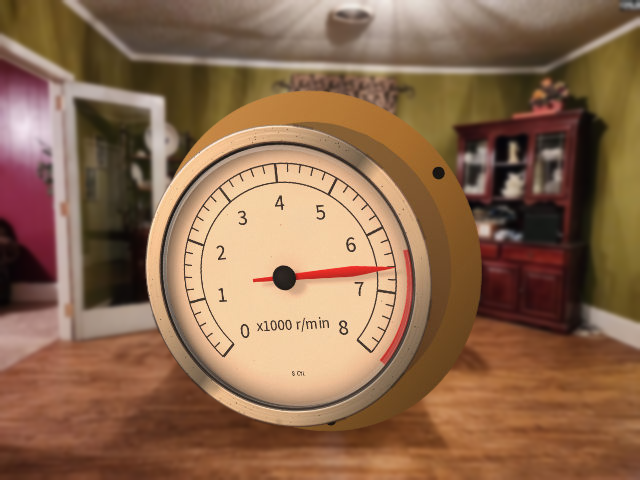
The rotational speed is value=6600 unit=rpm
